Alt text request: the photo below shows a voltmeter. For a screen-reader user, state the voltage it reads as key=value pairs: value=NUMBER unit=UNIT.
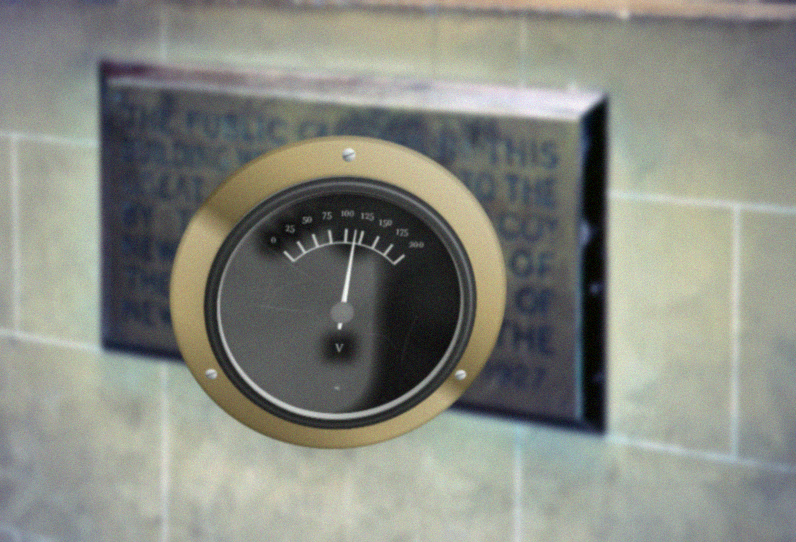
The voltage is value=112.5 unit=V
